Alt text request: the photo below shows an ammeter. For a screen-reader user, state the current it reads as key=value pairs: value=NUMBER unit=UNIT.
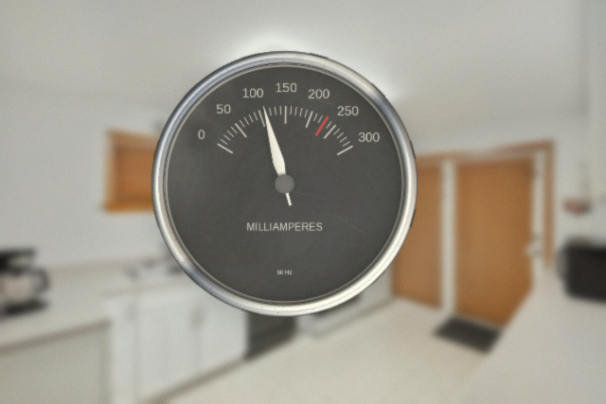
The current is value=110 unit=mA
